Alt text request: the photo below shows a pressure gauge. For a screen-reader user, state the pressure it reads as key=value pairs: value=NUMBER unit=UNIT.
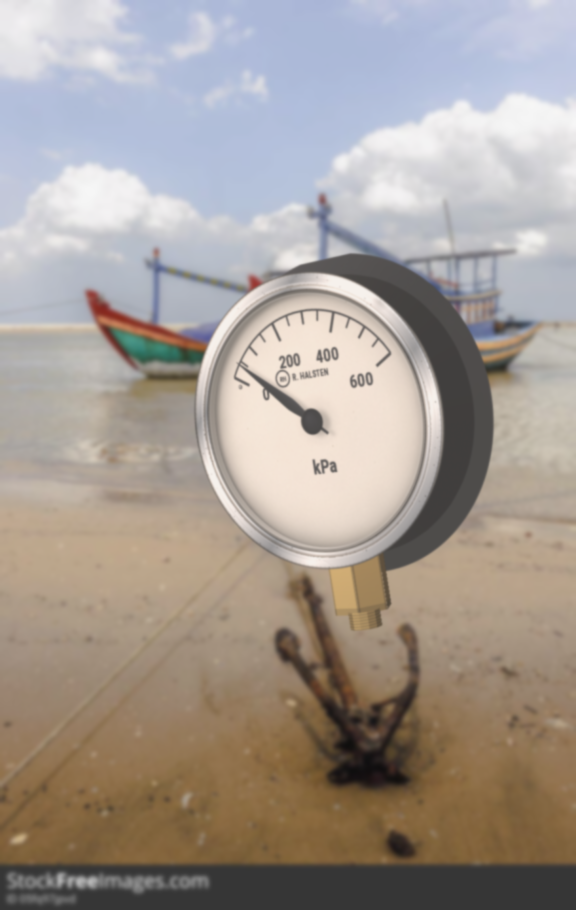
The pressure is value=50 unit=kPa
